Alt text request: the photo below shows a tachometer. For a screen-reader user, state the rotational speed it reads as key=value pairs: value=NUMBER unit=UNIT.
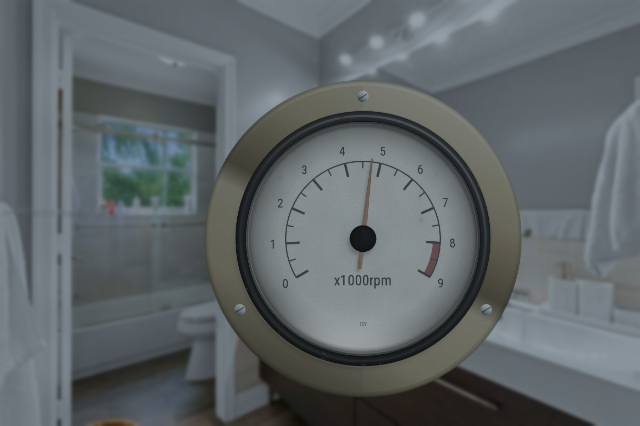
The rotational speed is value=4750 unit=rpm
